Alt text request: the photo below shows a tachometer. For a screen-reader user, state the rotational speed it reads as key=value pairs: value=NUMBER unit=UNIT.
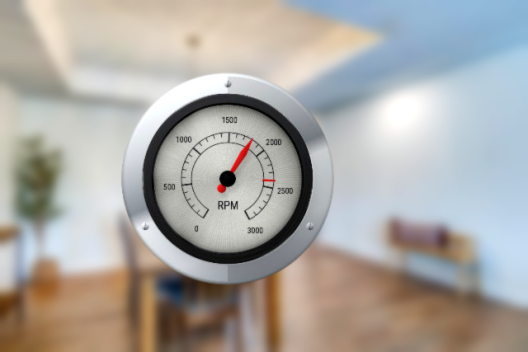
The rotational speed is value=1800 unit=rpm
